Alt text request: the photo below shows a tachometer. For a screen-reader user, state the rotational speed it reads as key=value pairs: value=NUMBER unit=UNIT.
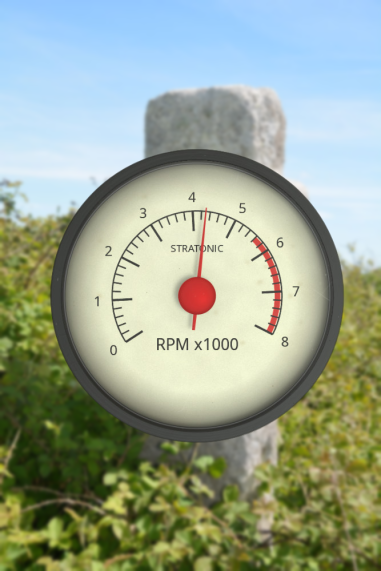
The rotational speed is value=4300 unit=rpm
